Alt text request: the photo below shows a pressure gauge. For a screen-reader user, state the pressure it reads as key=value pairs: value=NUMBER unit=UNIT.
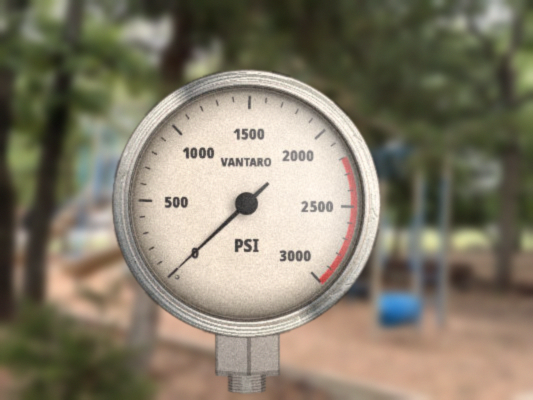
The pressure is value=0 unit=psi
